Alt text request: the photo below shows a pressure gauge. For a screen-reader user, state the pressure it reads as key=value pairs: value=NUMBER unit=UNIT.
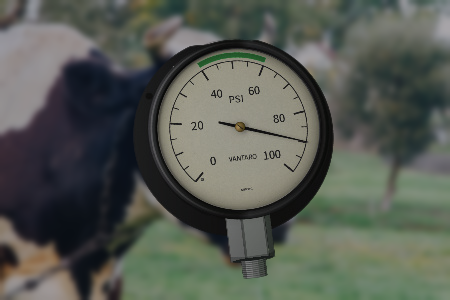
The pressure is value=90 unit=psi
